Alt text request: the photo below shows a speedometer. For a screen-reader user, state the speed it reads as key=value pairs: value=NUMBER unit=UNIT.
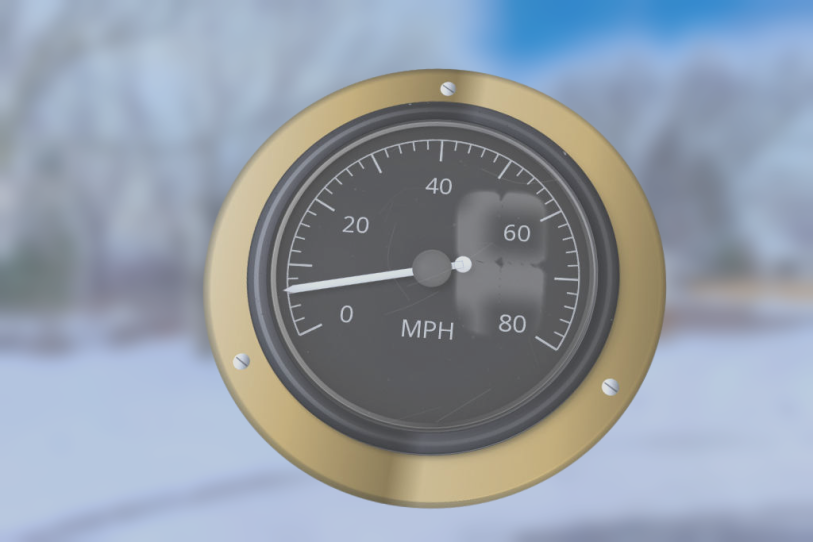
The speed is value=6 unit=mph
